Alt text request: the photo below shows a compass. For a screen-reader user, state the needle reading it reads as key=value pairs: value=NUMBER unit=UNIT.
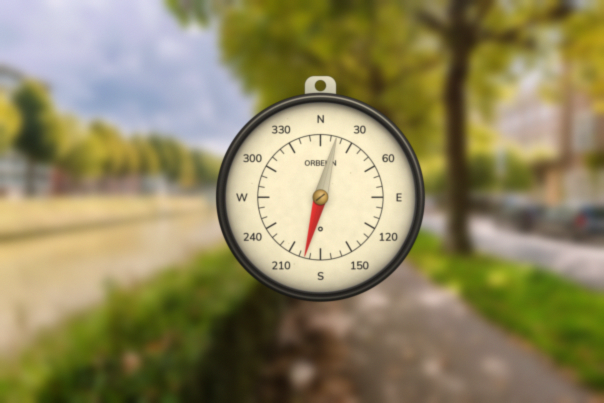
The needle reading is value=195 unit=°
